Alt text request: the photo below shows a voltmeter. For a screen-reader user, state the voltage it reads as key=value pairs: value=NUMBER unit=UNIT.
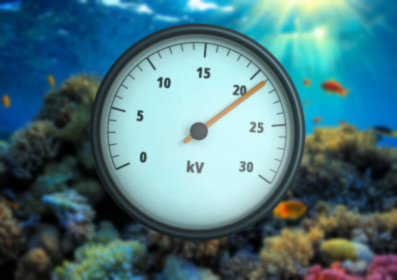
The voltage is value=21 unit=kV
